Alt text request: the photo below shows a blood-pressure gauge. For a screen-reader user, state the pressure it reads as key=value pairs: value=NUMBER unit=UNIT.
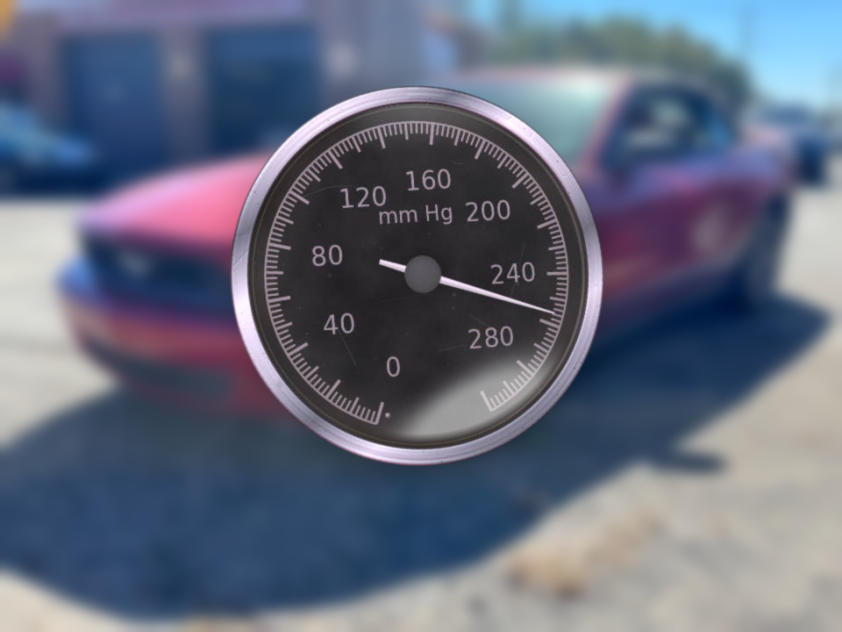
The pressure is value=256 unit=mmHg
